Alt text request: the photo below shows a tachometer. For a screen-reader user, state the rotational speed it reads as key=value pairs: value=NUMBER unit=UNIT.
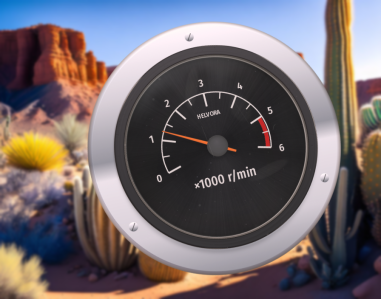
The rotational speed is value=1250 unit=rpm
